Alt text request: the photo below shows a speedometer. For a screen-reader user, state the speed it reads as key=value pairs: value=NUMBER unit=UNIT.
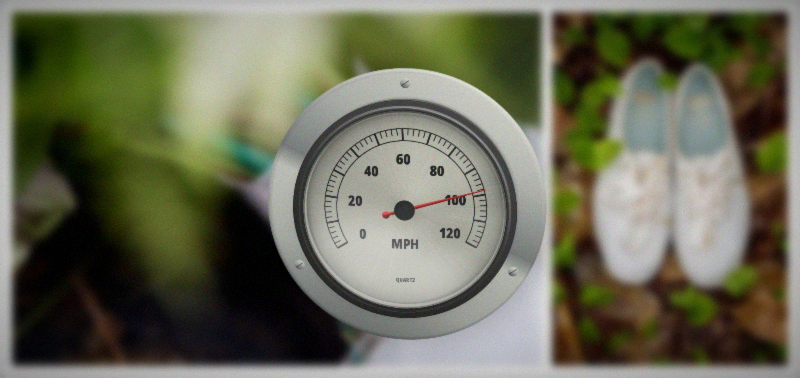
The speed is value=98 unit=mph
